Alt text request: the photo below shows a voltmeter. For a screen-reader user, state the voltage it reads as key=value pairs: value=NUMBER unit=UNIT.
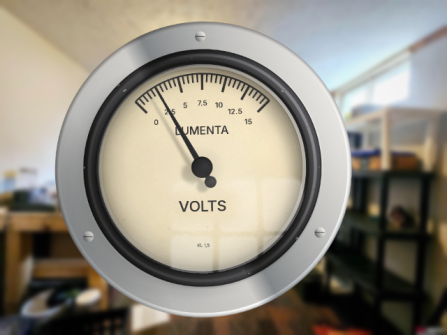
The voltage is value=2.5 unit=V
